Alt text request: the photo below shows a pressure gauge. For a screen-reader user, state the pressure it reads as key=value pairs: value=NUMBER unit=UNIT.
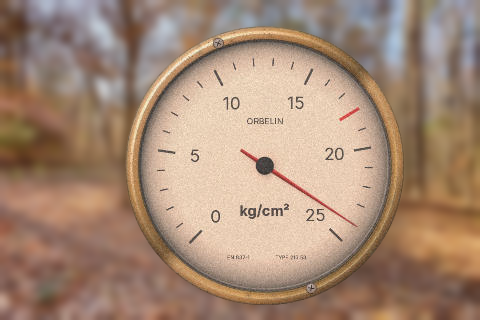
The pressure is value=24 unit=kg/cm²
